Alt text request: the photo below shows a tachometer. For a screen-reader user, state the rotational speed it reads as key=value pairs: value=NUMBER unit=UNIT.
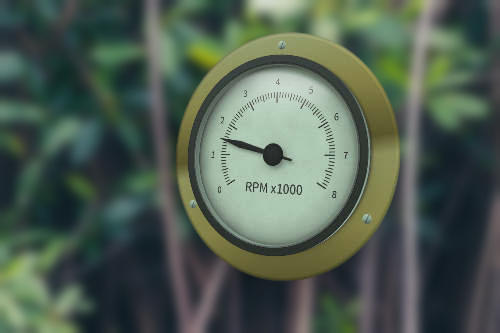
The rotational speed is value=1500 unit=rpm
